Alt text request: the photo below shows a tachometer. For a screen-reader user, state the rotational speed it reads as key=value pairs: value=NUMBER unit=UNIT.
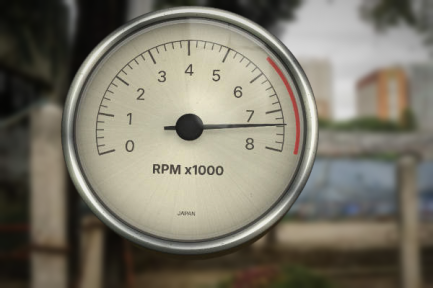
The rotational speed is value=7400 unit=rpm
